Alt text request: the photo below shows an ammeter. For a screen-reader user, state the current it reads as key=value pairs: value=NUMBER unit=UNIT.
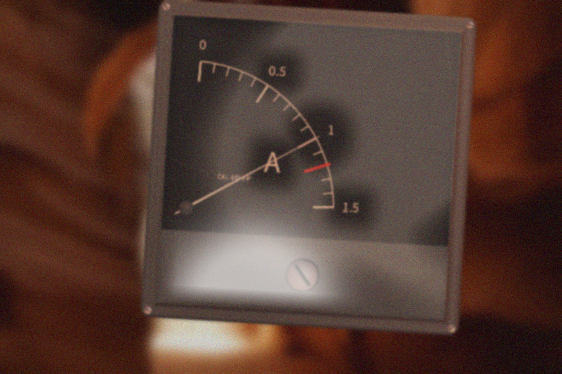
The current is value=1 unit=A
